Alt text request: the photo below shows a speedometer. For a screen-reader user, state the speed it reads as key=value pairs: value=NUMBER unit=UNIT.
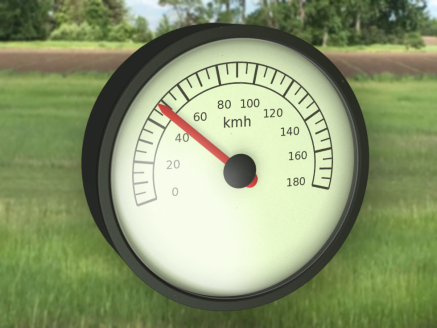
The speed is value=47.5 unit=km/h
